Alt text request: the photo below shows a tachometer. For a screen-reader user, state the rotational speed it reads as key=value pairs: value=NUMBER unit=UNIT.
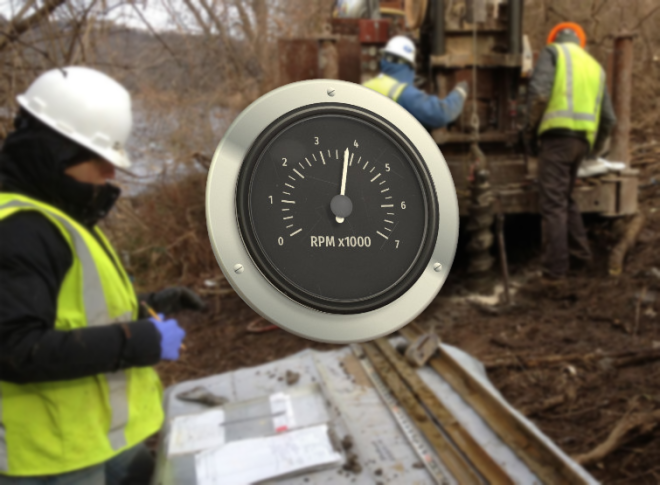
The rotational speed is value=3750 unit=rpm
